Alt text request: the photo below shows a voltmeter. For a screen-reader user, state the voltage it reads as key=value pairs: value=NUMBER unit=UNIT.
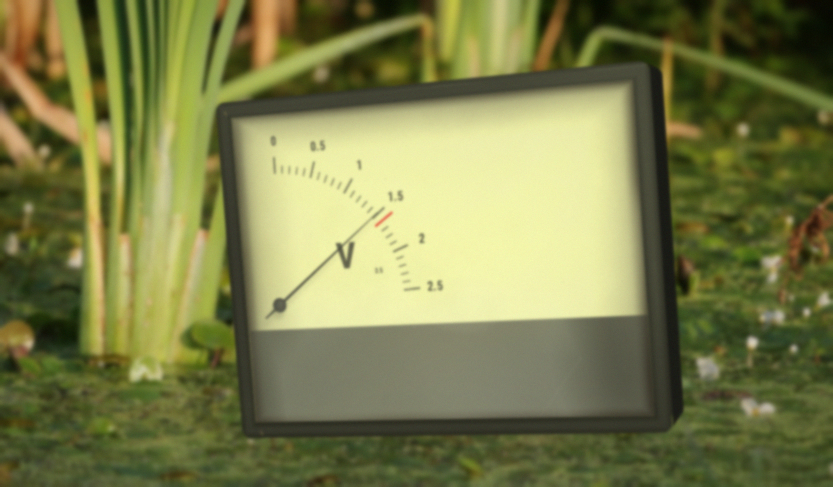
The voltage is value=1.5 unit=V
